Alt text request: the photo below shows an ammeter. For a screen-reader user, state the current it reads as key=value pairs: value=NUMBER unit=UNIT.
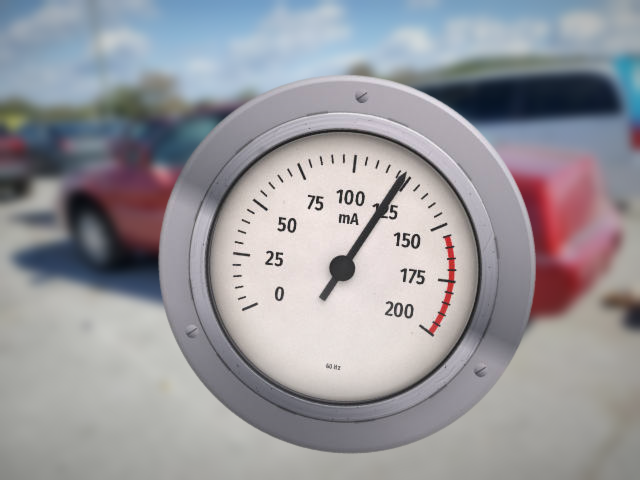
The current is value=122.5 unit=mA
